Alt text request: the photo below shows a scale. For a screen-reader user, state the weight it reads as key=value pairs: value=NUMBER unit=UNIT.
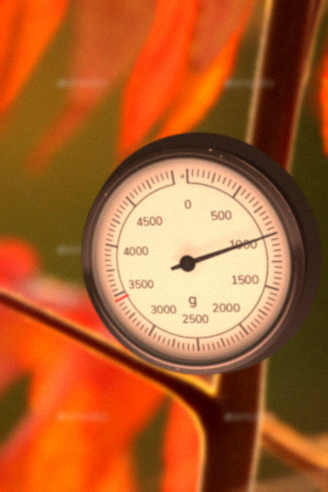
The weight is value=1000 unit=g
